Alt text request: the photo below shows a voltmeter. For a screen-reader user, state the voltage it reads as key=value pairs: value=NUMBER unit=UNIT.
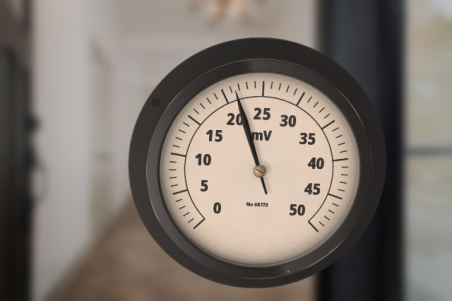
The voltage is value=21.5 unit=mV
